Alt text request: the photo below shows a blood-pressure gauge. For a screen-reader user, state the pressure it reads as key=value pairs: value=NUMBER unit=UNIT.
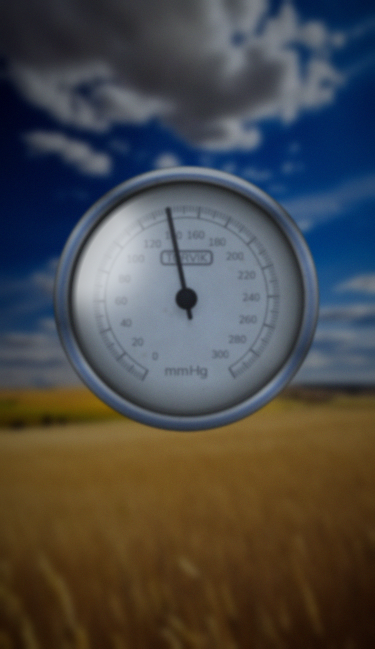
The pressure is value=140 unit=mmHg
